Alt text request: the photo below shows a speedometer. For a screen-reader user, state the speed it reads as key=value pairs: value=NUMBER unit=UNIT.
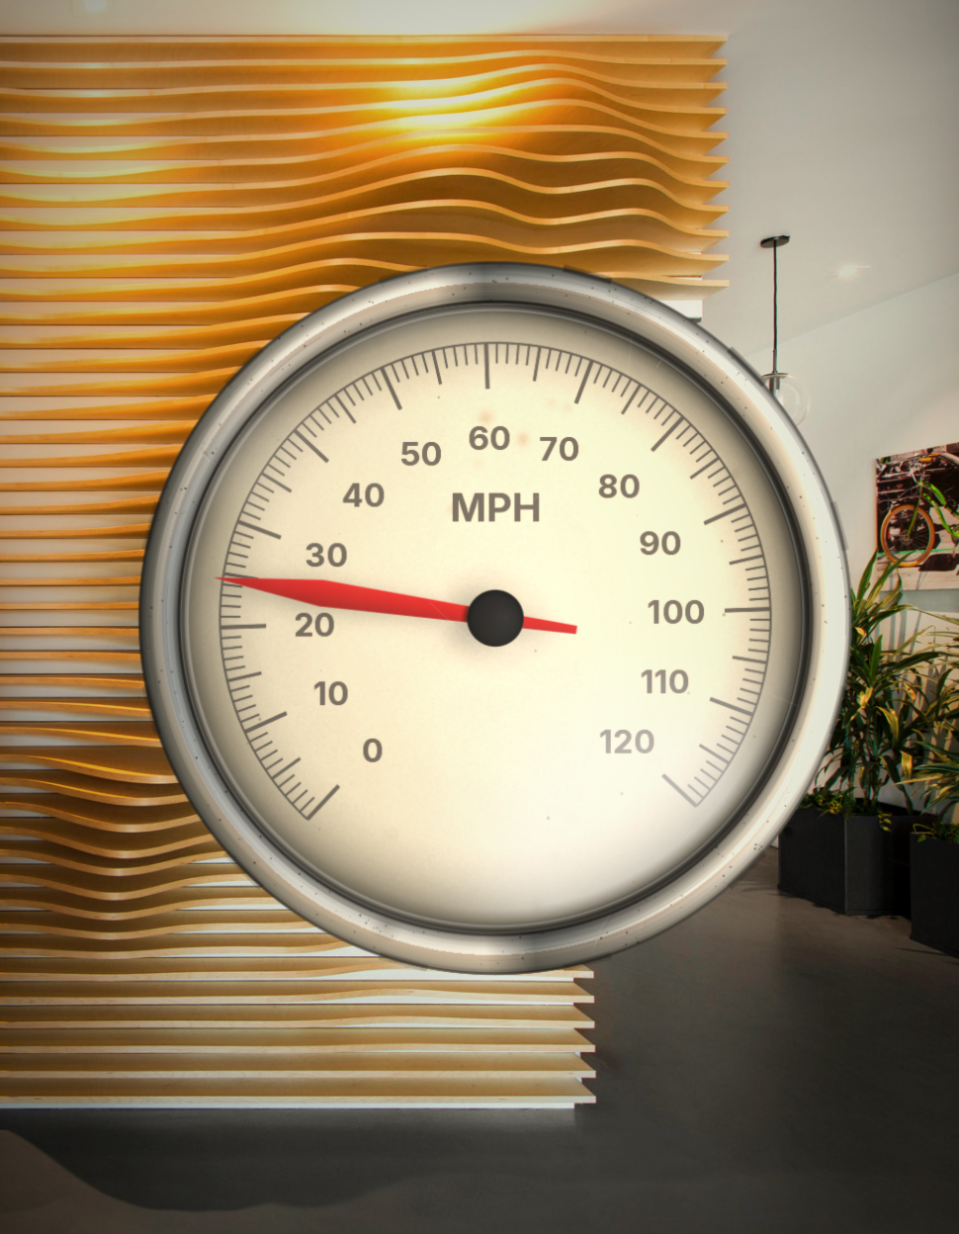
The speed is value=24.5 unit=mph
